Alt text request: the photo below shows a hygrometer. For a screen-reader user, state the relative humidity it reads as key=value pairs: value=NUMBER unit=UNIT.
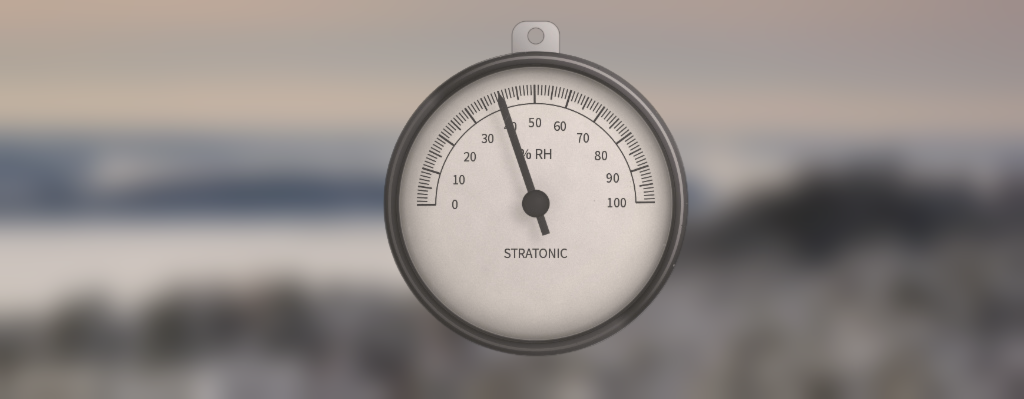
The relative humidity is value=40 unit=%
